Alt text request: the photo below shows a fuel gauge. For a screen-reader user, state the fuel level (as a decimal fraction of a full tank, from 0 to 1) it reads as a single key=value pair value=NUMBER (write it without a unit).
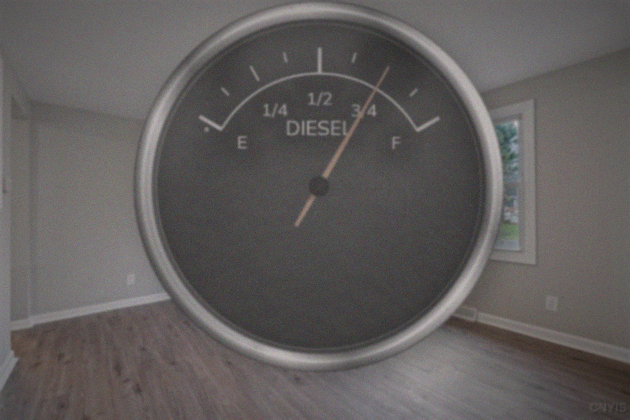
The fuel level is value=0.75
